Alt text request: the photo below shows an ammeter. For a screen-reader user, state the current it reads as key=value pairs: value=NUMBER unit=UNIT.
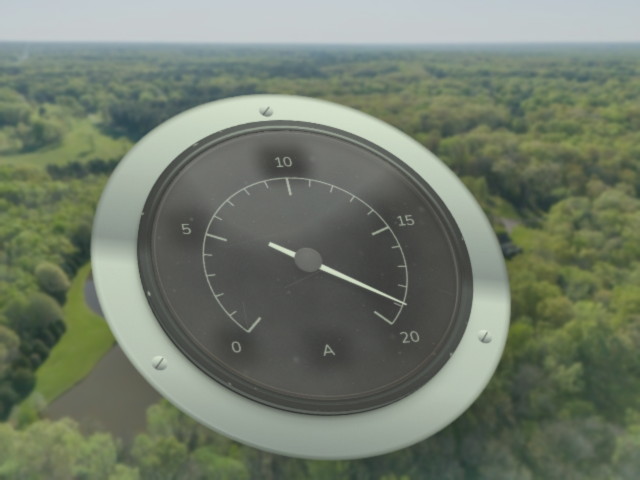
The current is value=19 unit=A
